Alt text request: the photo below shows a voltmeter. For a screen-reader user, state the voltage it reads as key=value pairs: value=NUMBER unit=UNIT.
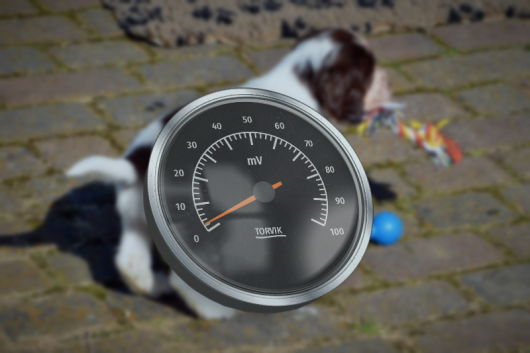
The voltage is value=2 unit=mV
